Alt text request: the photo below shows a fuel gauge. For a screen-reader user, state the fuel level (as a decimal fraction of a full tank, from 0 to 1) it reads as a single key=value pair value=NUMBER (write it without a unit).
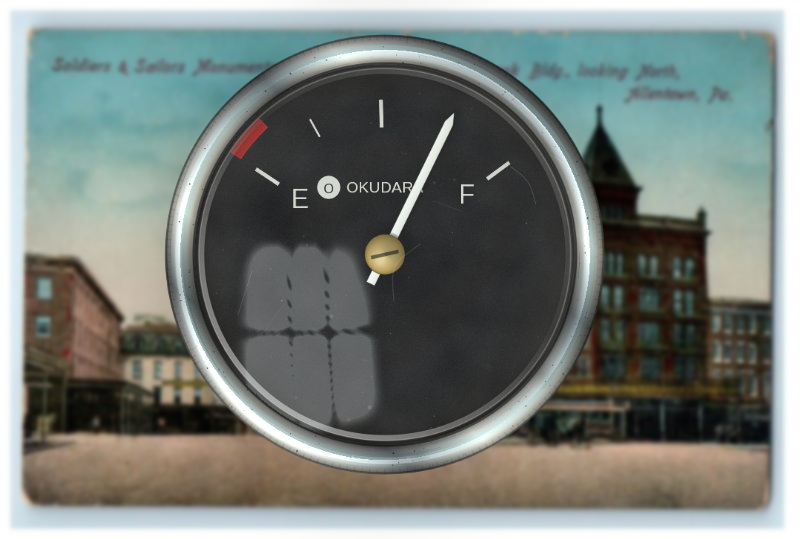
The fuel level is value=0.75
